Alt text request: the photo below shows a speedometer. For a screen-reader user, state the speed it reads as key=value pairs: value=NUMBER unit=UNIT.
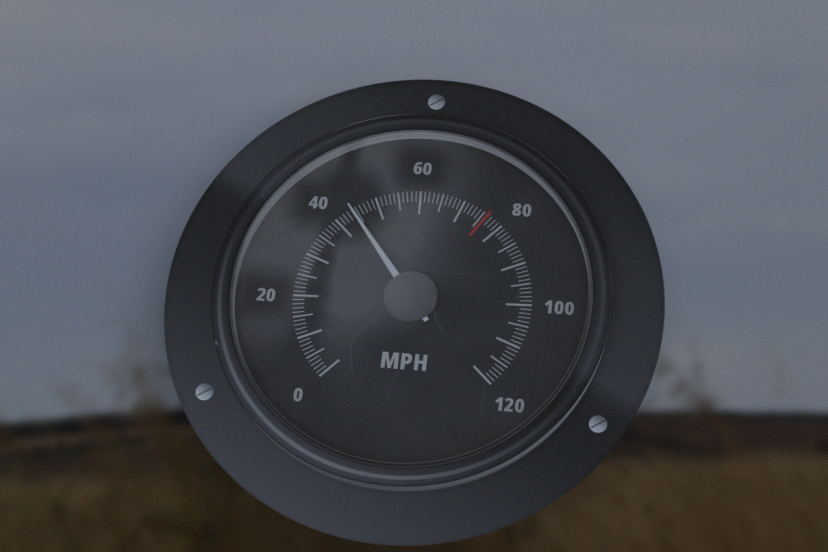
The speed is value=44 unit=mph
